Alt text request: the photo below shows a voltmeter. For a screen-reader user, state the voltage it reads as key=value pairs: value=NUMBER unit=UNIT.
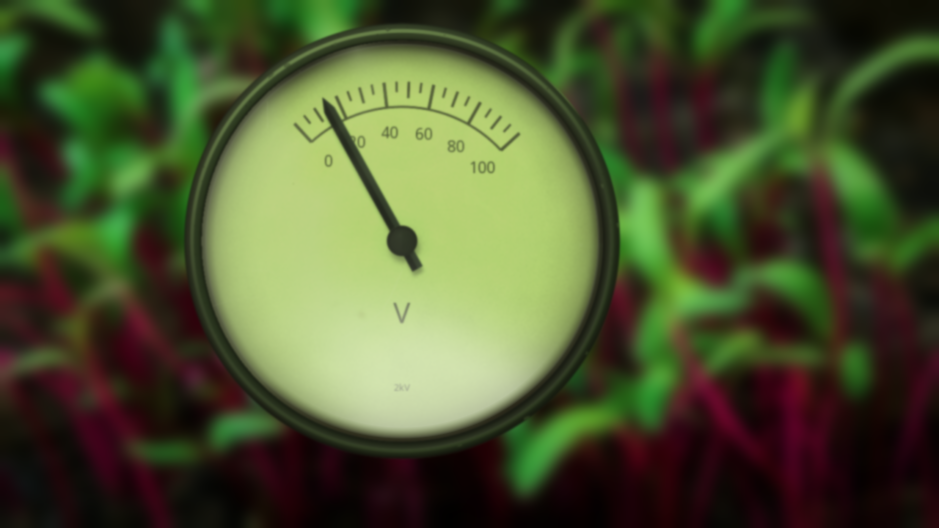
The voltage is value=15 unit=V
